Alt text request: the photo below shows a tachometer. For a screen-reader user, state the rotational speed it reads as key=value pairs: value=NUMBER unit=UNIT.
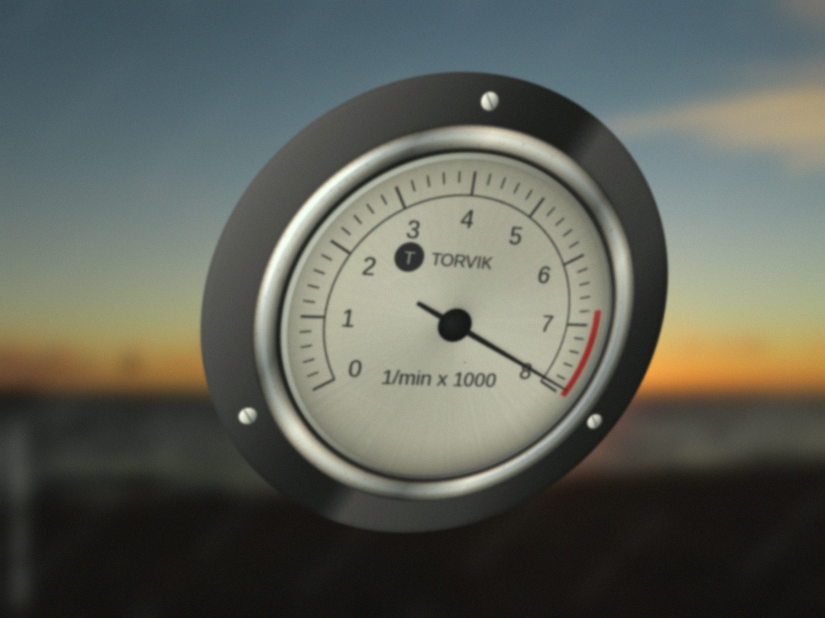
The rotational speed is value=7900 unit=rpm
